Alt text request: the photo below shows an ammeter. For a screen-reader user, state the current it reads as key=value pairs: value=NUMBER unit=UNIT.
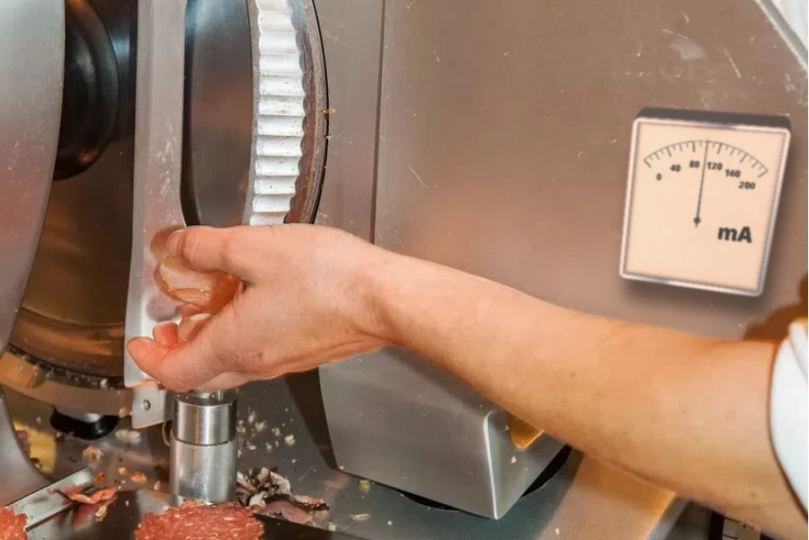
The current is value=100 unit=mA
